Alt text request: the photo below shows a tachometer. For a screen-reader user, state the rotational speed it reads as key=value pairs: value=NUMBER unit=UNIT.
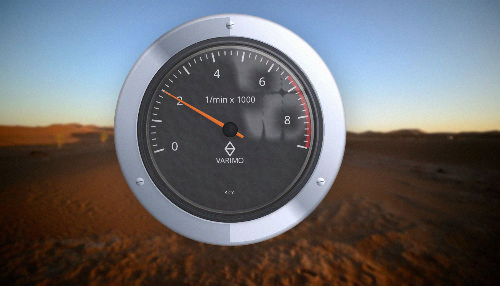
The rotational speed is value=2000 unit=rpm
